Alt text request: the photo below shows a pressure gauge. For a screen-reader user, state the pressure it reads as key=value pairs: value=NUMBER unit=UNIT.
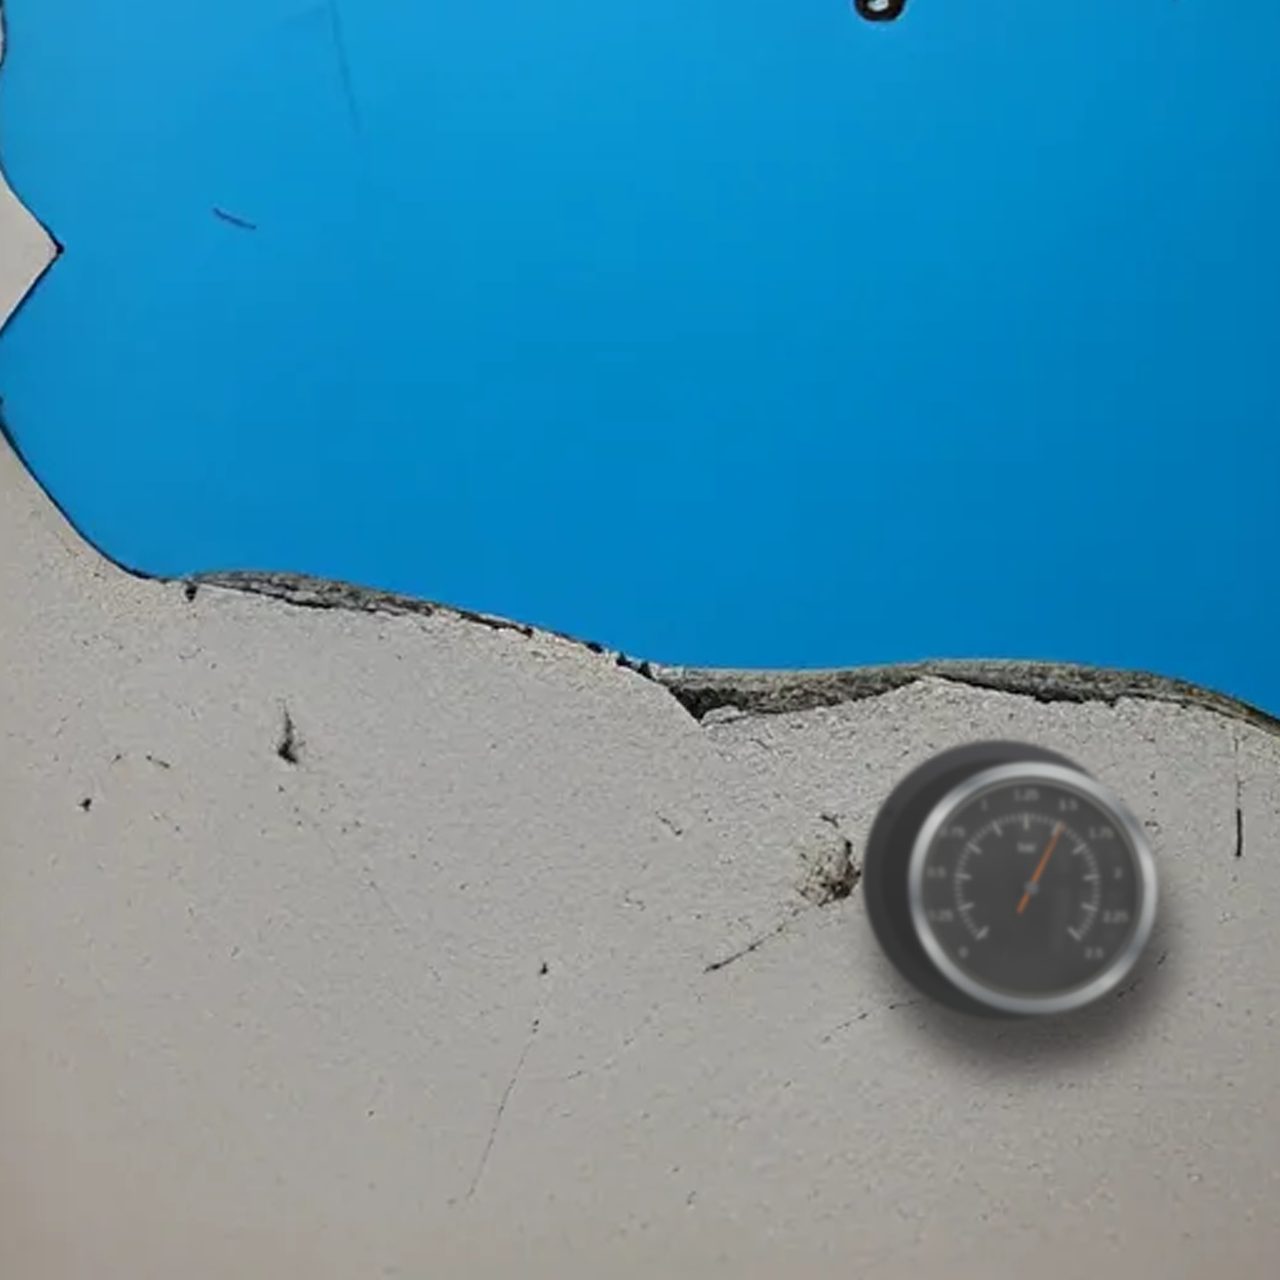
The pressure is value=1.5 unit=bar
